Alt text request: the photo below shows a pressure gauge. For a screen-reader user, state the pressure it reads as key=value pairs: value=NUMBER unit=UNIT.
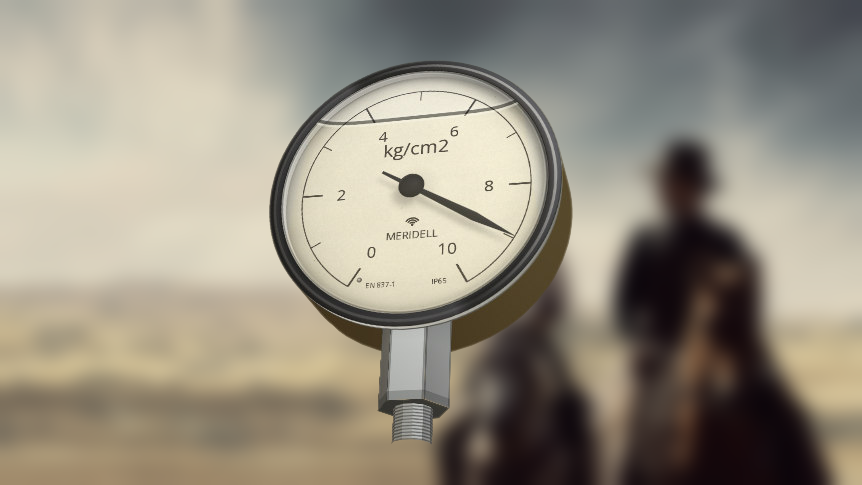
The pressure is value=9 unit=kg/cm²
